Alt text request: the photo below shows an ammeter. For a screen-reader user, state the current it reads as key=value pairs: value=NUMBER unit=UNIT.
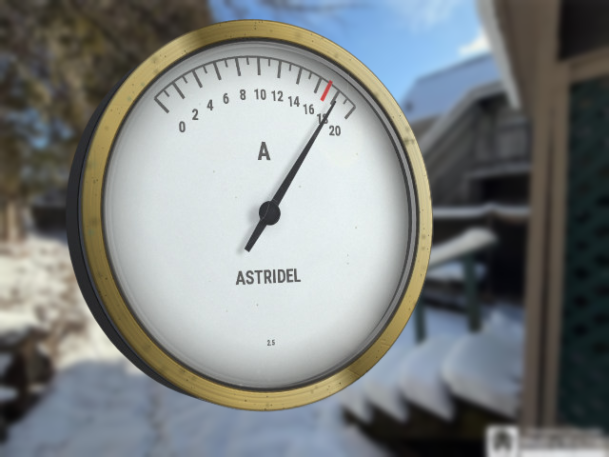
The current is value=18 unit=A
